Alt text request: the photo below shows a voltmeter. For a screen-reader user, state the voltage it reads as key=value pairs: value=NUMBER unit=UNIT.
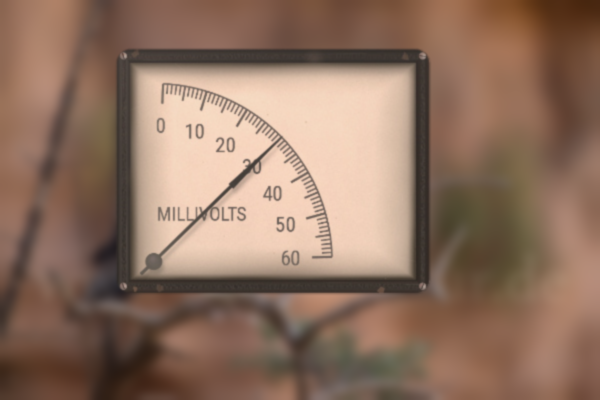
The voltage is value=30 unit=mV
